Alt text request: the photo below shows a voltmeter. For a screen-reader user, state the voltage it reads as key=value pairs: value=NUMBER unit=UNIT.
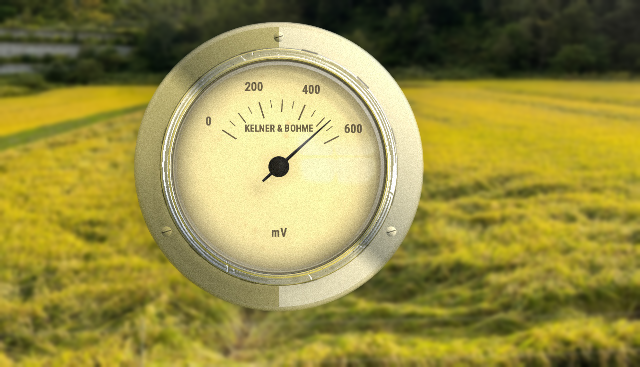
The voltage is value=525 unit=mV
